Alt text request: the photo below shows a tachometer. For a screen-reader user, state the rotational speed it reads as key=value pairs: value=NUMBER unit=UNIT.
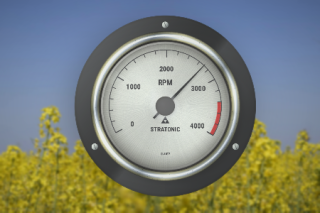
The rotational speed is value=2700 unit=rpm
